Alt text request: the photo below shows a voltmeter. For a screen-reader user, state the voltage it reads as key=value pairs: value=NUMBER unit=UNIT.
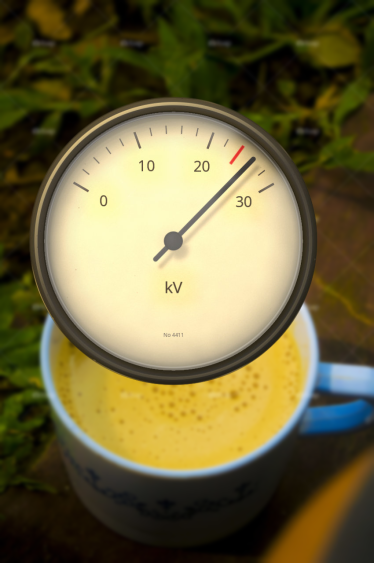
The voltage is value=26 unit=kV
